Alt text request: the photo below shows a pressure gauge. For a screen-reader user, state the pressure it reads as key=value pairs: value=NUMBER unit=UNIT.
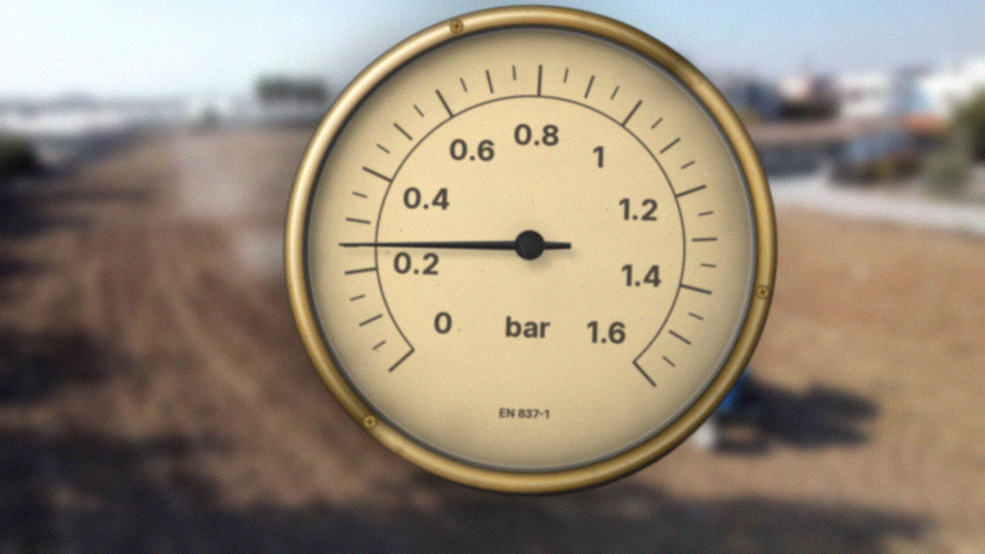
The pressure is value=0.25 unit=bar
